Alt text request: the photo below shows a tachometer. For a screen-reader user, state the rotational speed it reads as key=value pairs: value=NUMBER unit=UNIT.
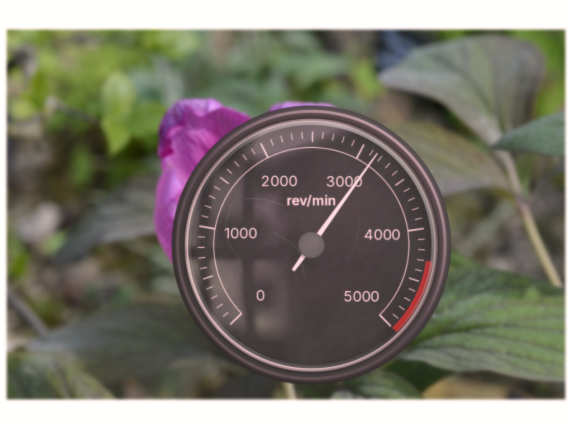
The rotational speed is value=3150 unit=rpm
